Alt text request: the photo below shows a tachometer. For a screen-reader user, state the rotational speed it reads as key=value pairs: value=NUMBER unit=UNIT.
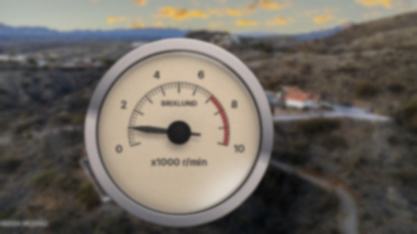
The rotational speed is value=1000 unit=rpm
